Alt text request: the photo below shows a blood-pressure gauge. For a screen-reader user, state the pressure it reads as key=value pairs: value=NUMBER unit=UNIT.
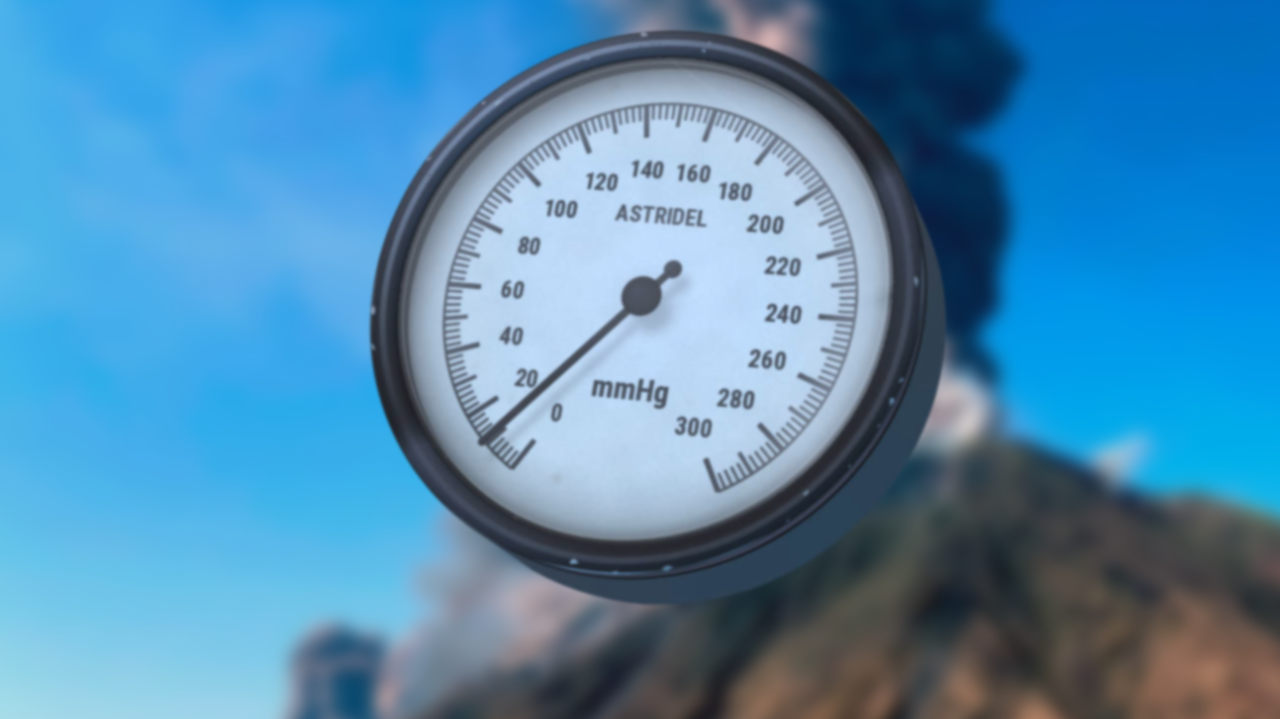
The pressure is value=10 unit=mmHg
